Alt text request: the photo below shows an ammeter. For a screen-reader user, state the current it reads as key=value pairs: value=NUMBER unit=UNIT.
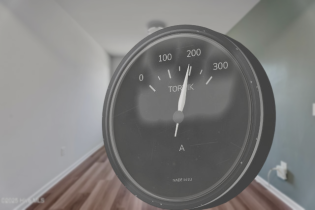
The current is value=200 unit=A
